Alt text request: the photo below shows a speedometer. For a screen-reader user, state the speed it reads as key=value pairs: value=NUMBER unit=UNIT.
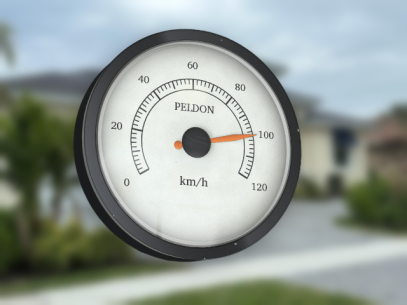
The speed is value=100 unit=km/h
